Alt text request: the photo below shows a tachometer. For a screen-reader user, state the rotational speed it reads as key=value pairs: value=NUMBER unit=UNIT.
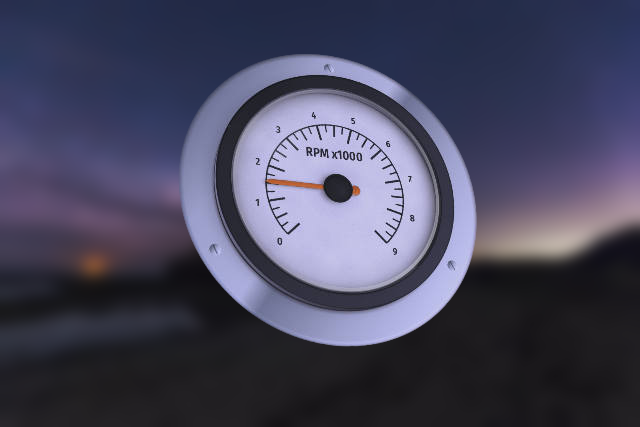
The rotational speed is value=1500 unit=rpm
